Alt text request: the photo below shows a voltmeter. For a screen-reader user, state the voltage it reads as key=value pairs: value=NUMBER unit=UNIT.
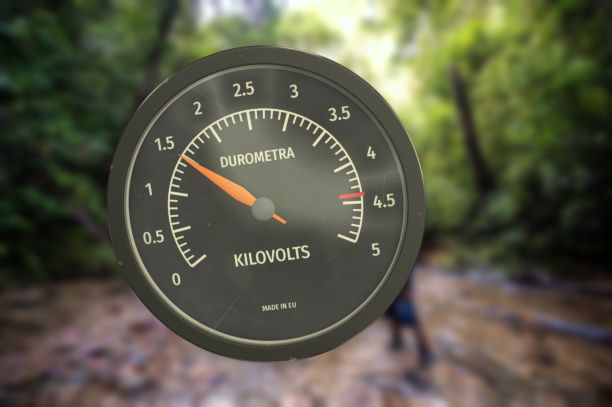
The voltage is value=1.5 unit=kV
